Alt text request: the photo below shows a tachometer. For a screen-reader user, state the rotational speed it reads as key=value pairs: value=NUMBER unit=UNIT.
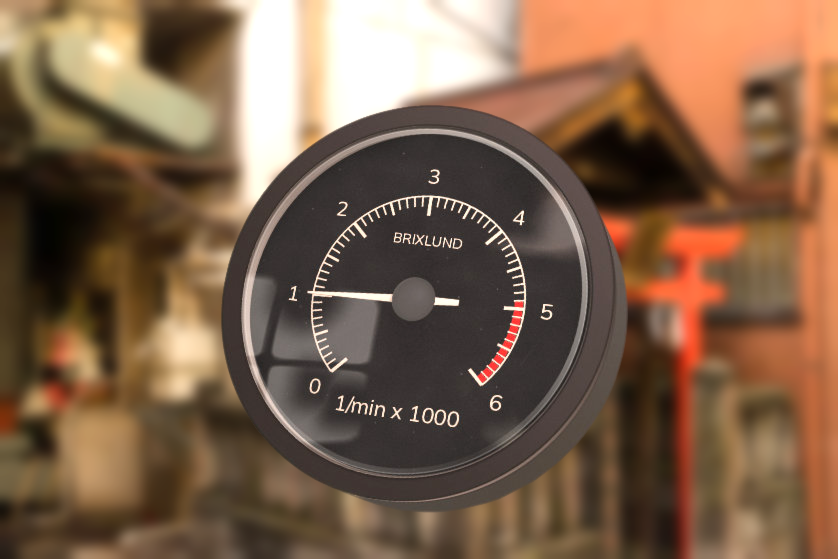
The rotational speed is value=1000 unit=rpm
